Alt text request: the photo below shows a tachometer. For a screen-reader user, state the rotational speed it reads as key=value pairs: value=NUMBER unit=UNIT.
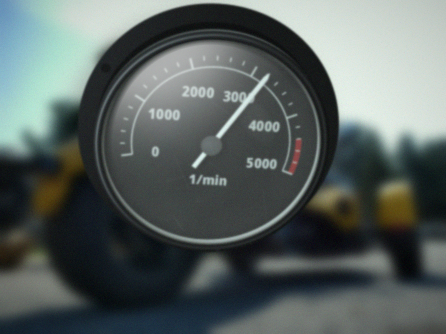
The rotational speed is value=3200 unit=rpm
